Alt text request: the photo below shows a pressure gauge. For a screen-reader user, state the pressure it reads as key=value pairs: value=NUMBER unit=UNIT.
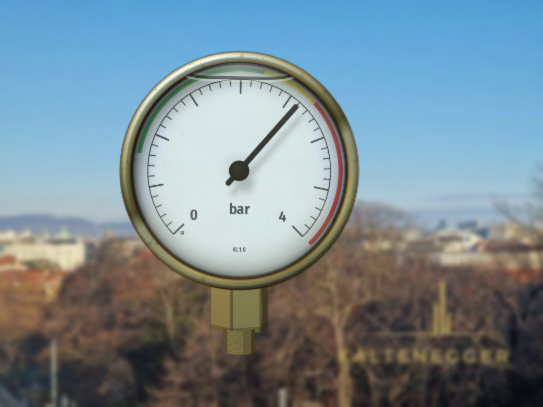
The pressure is value=2.6 unit=bar
